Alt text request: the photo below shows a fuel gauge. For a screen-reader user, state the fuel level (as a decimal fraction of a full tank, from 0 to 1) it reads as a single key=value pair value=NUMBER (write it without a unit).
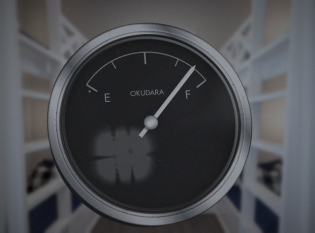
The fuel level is value=0.875
